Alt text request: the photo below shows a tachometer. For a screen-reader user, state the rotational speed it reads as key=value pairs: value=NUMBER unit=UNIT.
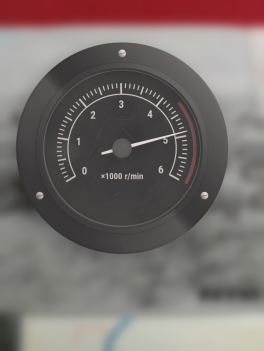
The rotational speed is value=4900 unit=rpm
